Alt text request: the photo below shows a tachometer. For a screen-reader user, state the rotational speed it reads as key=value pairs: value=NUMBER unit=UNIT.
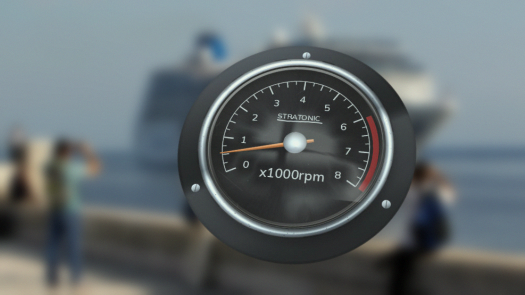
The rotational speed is value=500 unit=rpm
